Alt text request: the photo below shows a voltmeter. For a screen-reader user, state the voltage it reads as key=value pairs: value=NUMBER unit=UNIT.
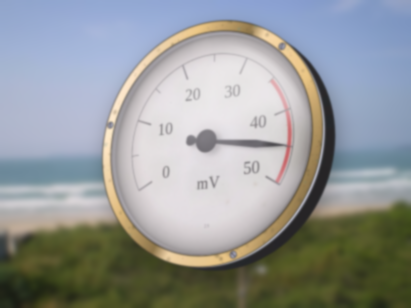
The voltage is value=45 unit=mV
